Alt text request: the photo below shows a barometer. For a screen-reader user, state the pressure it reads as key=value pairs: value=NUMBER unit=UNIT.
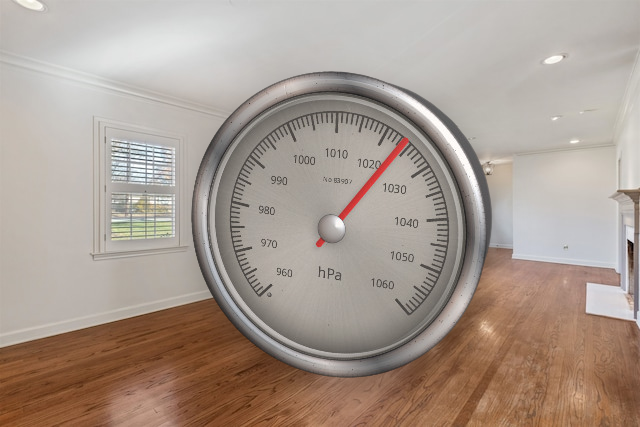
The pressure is value=1024 unit=hPa
